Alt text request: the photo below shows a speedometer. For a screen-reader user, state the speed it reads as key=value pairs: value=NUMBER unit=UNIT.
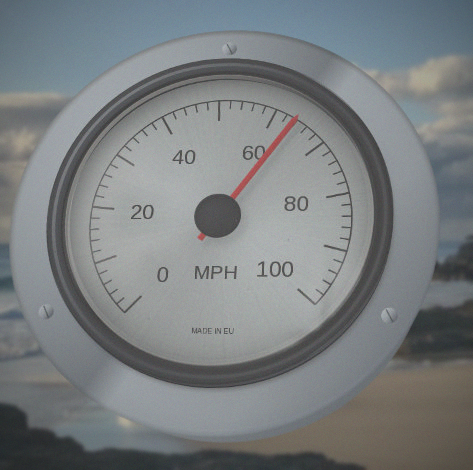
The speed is value=64 unit=mph
